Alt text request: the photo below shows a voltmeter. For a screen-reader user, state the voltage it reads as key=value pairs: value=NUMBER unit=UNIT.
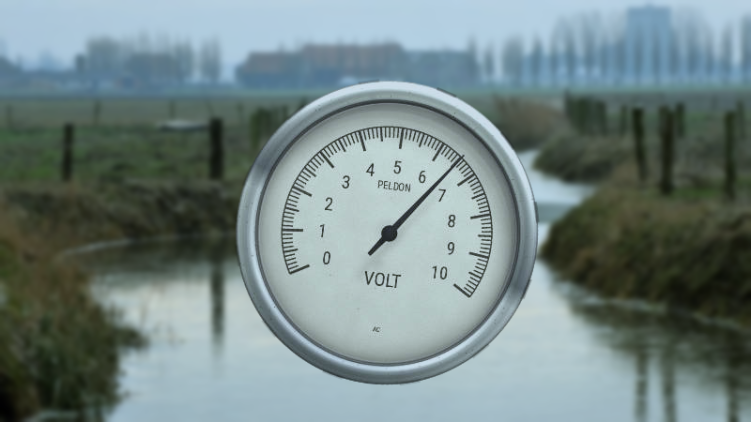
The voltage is value=6.5 unit=V
